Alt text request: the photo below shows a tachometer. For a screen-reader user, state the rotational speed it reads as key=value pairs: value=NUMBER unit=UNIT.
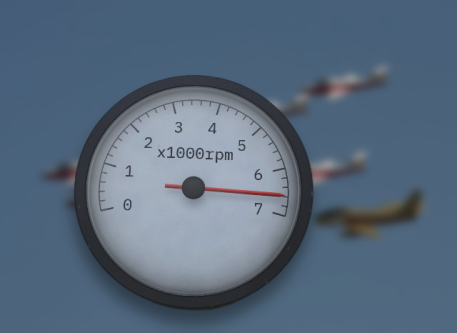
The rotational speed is value=6600 unit=rpm
